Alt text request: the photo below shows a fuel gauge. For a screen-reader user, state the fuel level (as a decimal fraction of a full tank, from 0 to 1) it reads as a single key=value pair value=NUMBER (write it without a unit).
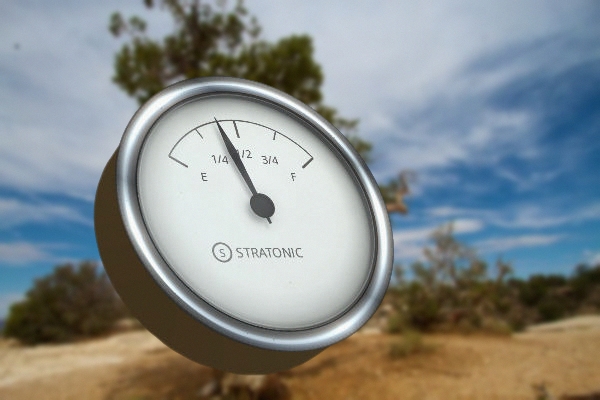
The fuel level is value=0.375
